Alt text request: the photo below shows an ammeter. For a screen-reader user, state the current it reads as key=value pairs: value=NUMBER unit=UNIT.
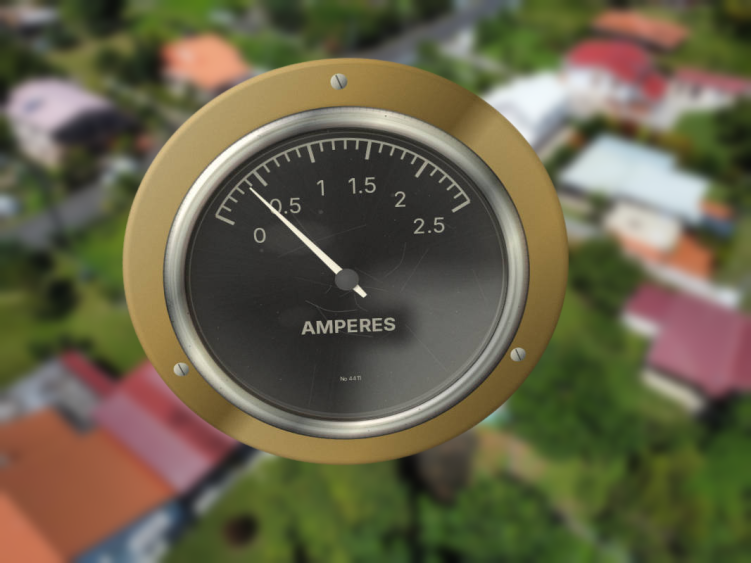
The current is value=0.4 unit=A
